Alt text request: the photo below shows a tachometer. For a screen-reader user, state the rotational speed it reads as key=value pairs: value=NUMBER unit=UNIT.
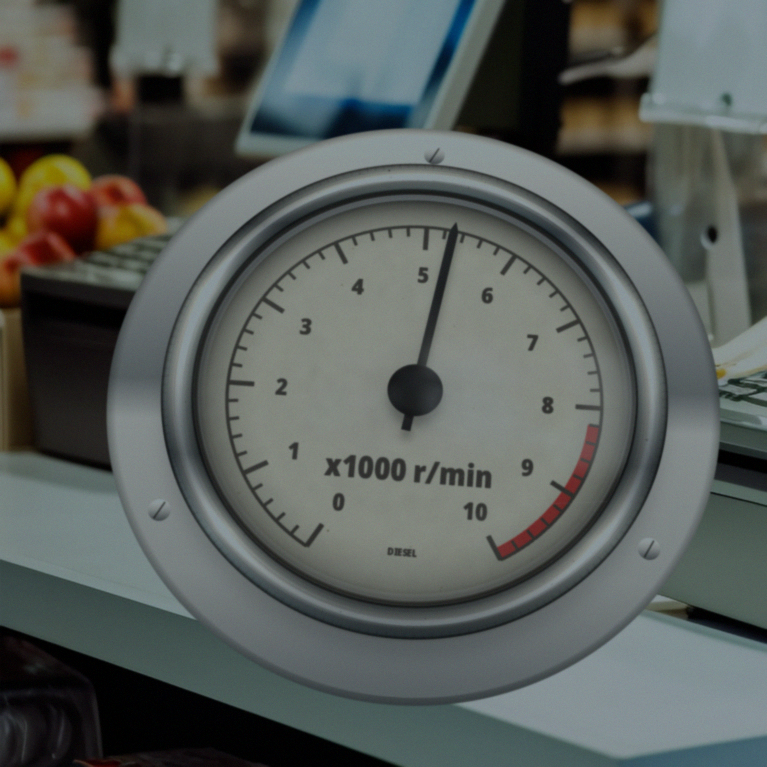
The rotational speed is value=5300 unit=rpm
